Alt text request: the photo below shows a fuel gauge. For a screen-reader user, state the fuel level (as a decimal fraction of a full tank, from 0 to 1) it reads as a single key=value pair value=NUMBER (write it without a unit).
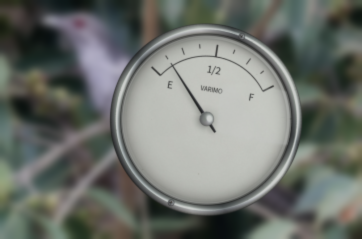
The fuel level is value=0.125
